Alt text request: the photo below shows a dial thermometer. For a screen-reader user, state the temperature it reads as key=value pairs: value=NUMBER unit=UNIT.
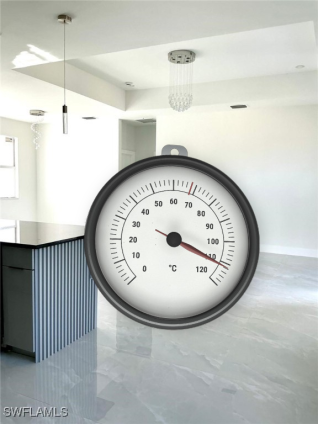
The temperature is value=112 unit=°C
